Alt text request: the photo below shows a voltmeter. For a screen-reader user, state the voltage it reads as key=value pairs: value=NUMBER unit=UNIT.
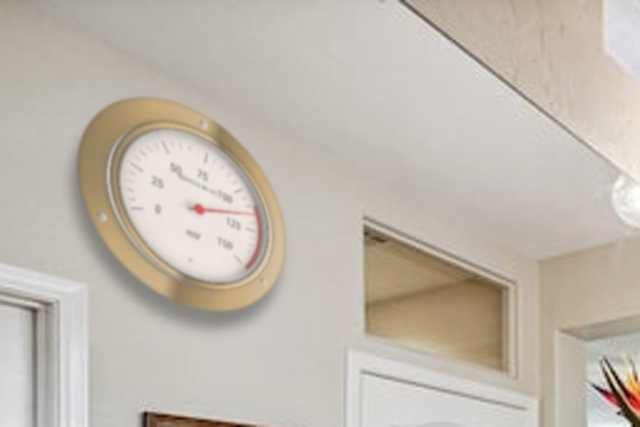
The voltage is value=115 unit=mV
